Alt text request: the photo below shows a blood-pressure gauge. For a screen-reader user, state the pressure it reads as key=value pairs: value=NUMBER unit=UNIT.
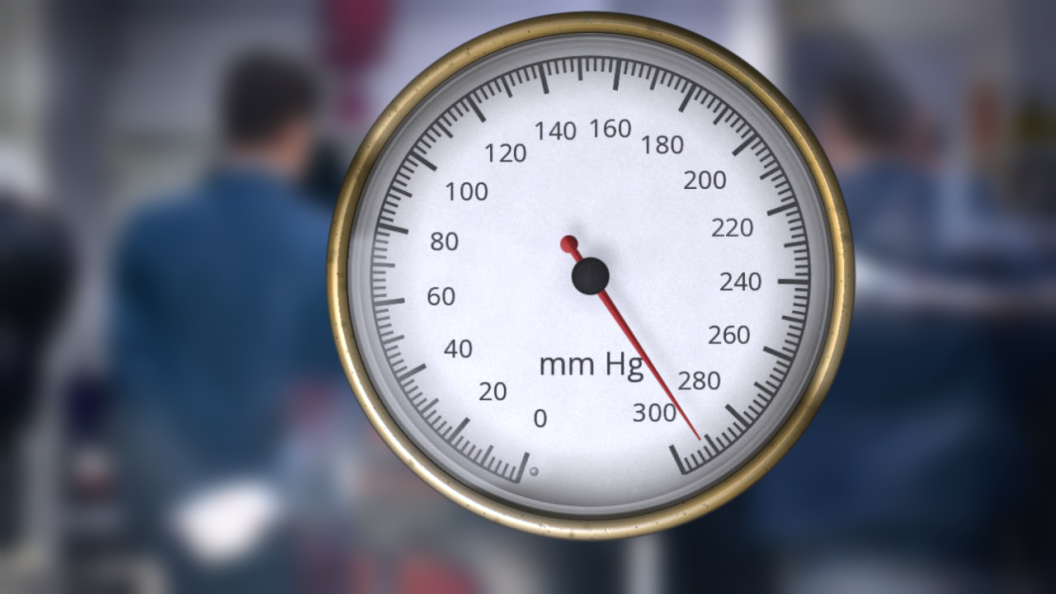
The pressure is value=292 unit=mmHg
